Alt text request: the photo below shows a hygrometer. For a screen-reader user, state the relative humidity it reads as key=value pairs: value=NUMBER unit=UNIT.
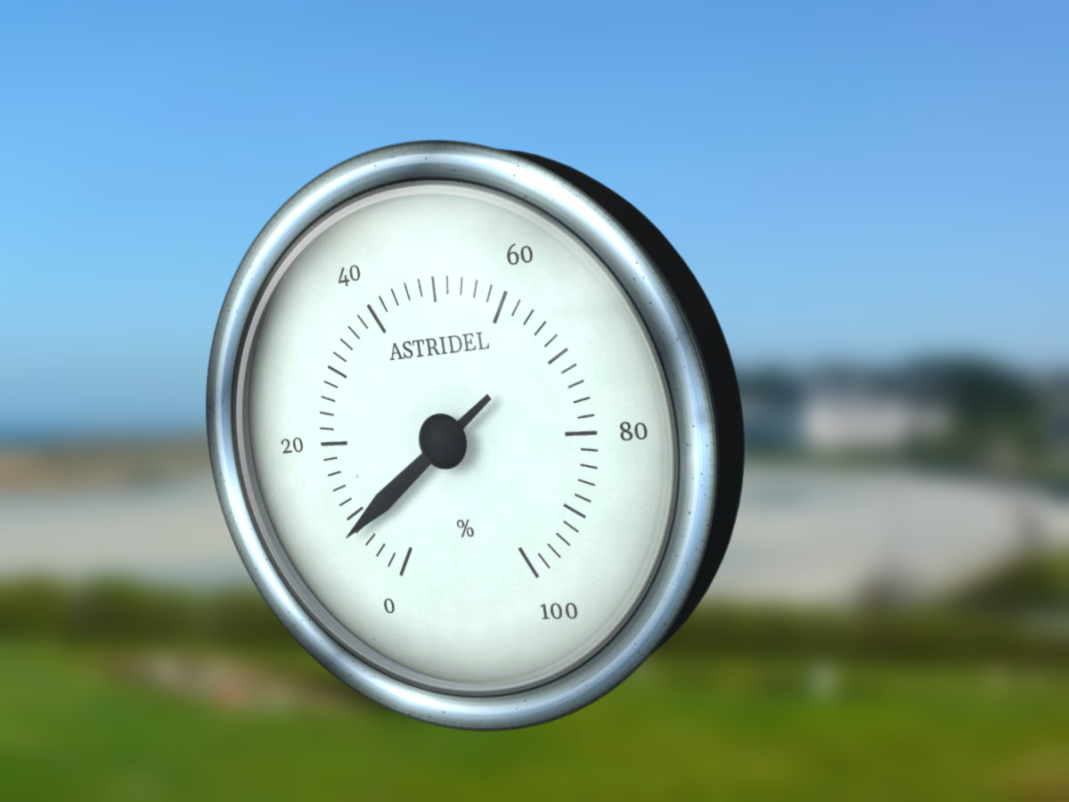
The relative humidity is value=8 unit=%
